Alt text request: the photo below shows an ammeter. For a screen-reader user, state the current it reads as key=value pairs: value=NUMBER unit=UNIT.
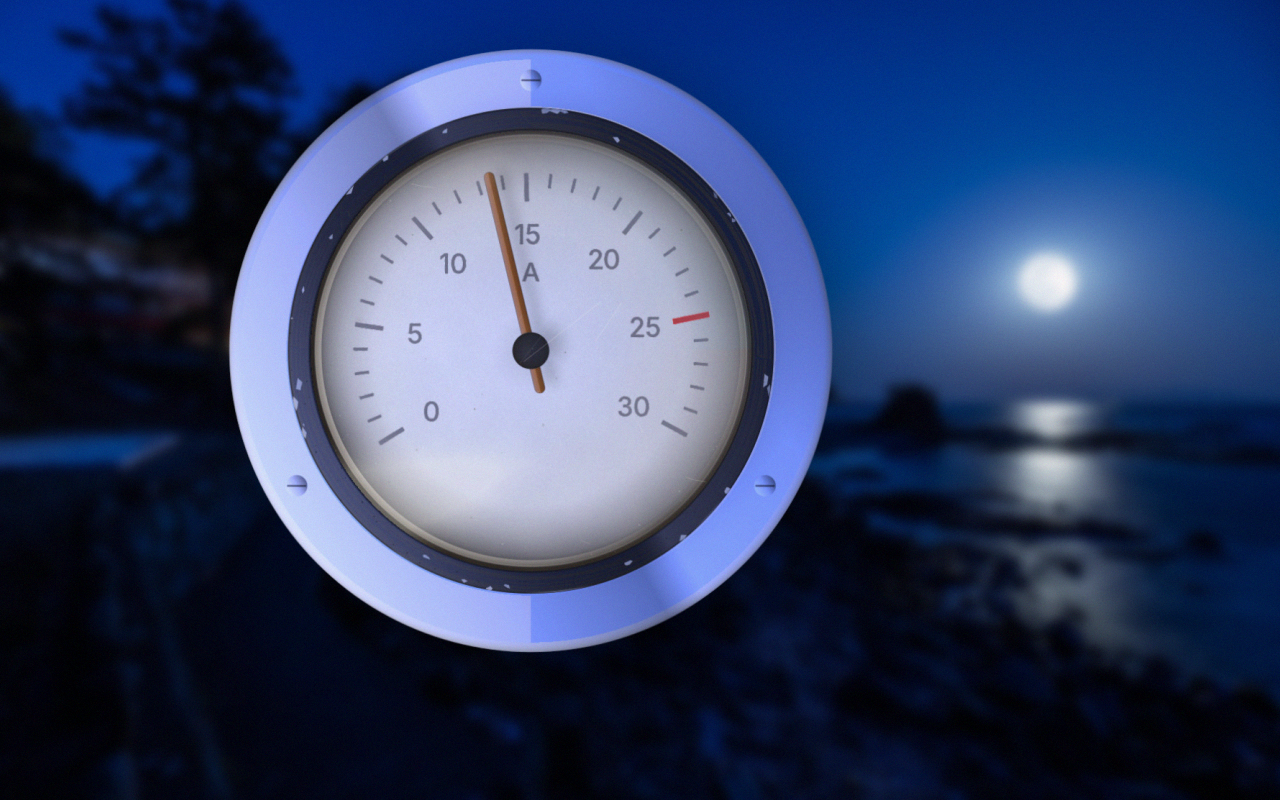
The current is value=13.5 unit=A
